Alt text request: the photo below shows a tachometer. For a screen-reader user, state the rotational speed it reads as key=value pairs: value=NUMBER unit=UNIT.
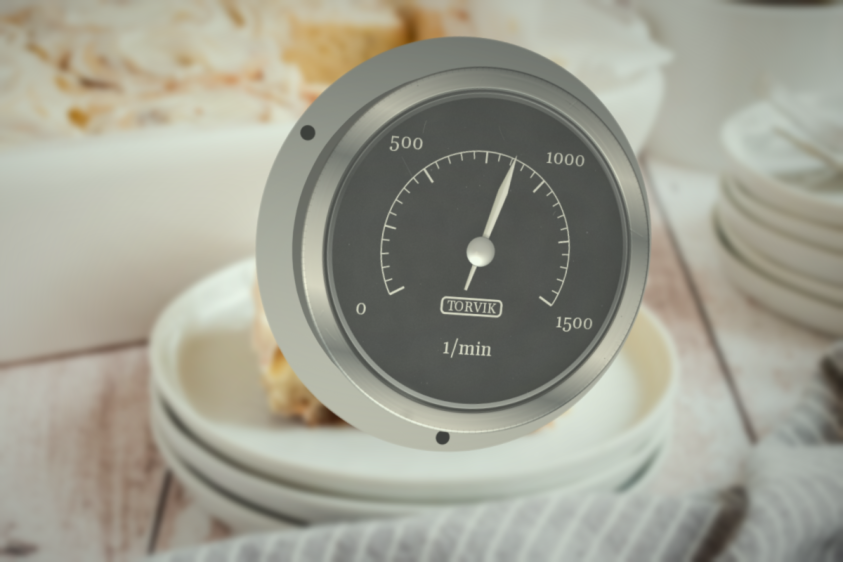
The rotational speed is value=850 unit=rpm
